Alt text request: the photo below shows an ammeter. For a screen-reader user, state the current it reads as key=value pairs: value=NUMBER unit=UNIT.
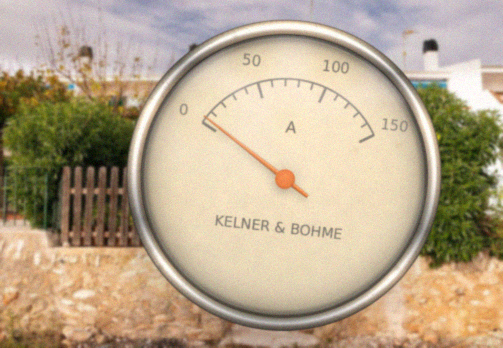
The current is value=5 unit=A
